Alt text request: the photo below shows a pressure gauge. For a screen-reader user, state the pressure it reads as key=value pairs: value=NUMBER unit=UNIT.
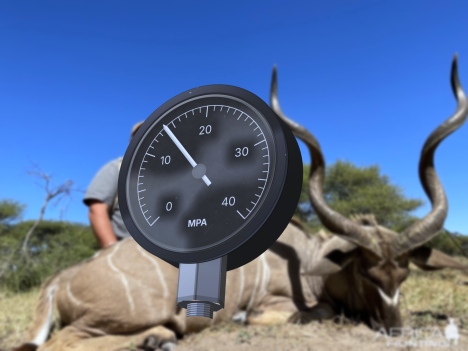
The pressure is value=14 unit=MPa
